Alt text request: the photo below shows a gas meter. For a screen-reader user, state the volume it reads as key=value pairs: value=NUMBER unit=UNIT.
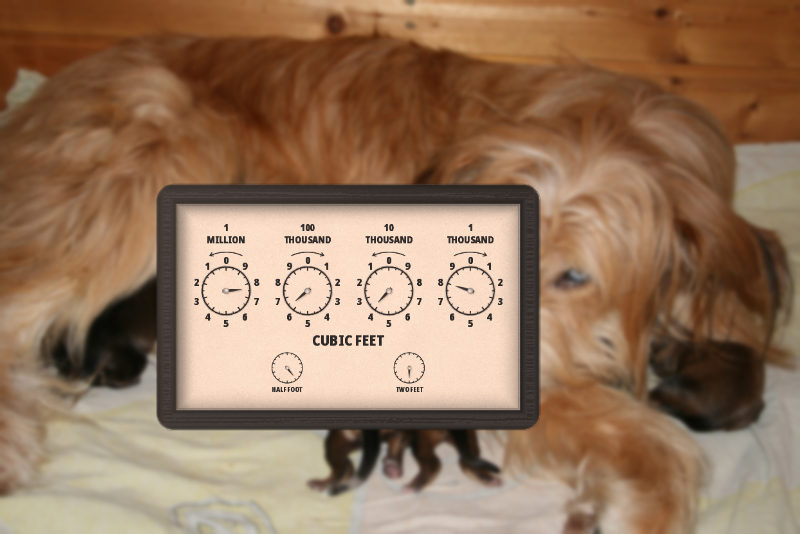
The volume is value=763800 unit=ft³
